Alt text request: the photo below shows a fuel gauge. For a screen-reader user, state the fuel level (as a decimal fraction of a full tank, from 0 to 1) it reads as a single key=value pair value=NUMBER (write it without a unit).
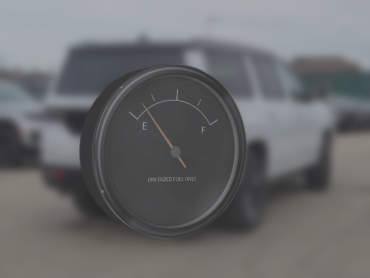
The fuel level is value=0.125
